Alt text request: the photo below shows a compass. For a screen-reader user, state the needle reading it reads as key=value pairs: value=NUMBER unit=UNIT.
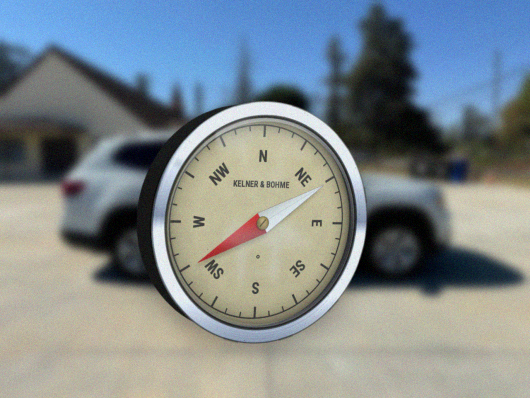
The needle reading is value=240 unit=°
